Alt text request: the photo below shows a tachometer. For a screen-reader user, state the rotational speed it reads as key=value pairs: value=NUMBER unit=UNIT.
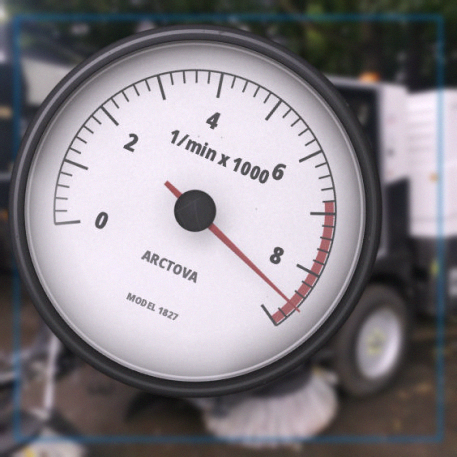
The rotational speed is value=8600 unit=rpm
